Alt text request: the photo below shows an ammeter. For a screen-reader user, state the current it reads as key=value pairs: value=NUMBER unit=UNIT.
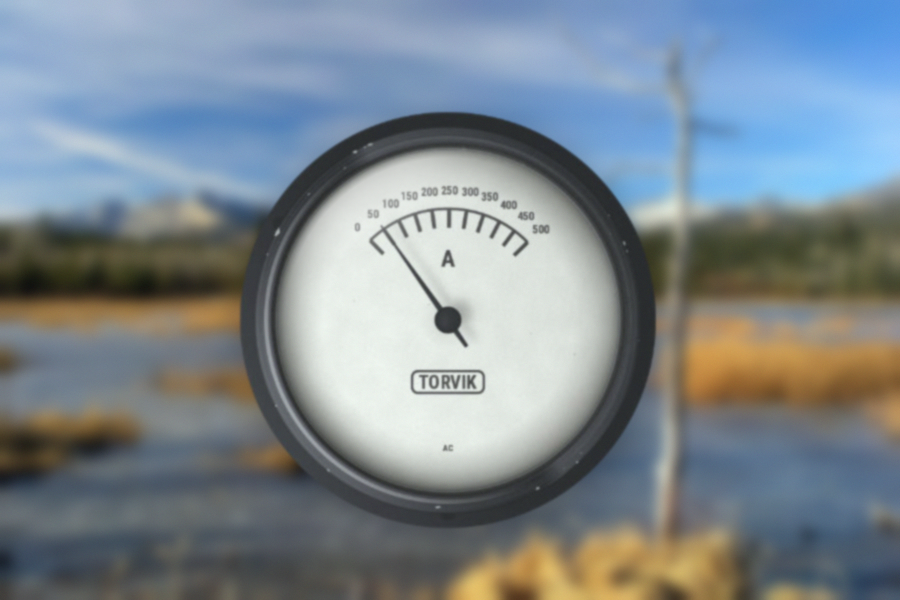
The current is value=50 unit=A
